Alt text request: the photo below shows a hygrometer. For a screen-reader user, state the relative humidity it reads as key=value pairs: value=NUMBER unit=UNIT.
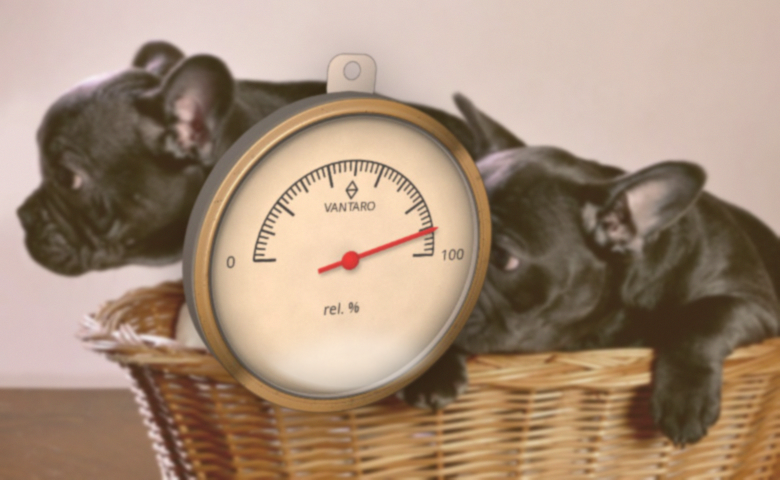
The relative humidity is value=90 unit=%
